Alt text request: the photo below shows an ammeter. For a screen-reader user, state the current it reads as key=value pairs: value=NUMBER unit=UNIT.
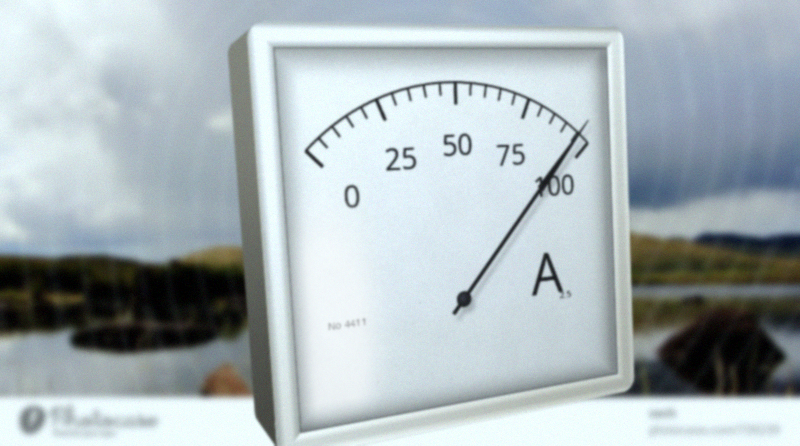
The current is value=95 unit=A
